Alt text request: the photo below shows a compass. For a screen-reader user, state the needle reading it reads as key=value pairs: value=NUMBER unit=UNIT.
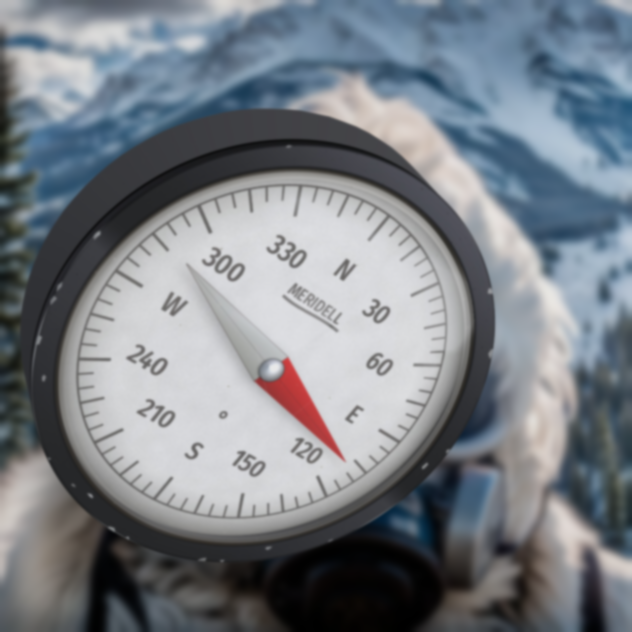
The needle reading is value=107.5 unit=°
